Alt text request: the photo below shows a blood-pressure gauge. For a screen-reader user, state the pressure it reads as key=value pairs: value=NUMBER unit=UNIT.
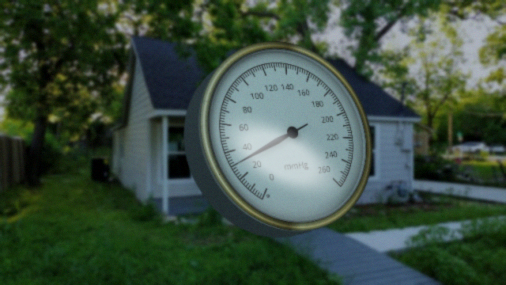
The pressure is value=30 unit=mmHg
